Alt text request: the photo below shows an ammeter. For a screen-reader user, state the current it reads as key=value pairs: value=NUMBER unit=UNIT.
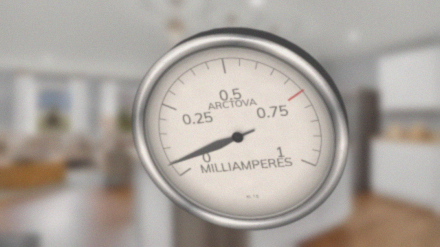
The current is value=0.05 unit=mA
